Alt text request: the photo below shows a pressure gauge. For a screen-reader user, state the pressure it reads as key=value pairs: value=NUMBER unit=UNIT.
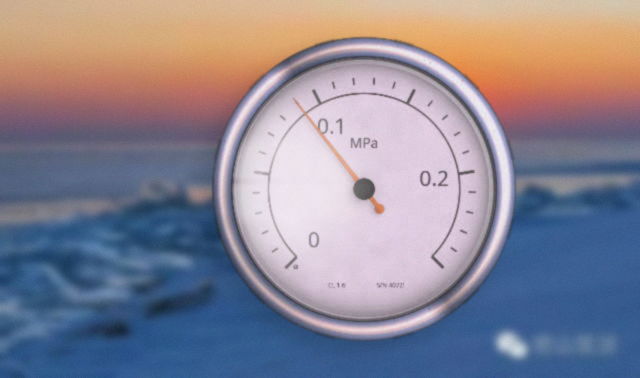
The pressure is value=0.09 unit=MPa
